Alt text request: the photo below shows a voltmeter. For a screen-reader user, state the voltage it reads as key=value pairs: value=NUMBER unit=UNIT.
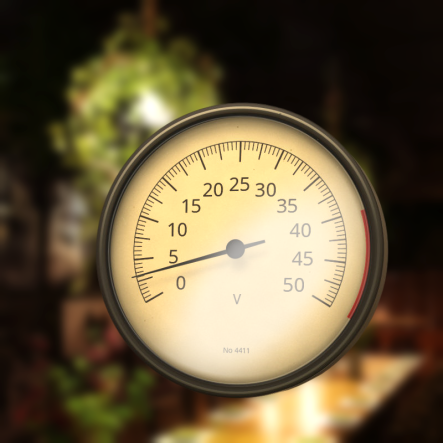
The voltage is value=3 unit=V
